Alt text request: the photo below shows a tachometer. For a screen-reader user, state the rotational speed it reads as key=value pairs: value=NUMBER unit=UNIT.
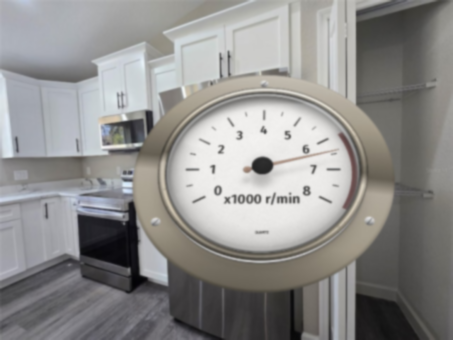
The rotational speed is value=6500 unit=rpm
